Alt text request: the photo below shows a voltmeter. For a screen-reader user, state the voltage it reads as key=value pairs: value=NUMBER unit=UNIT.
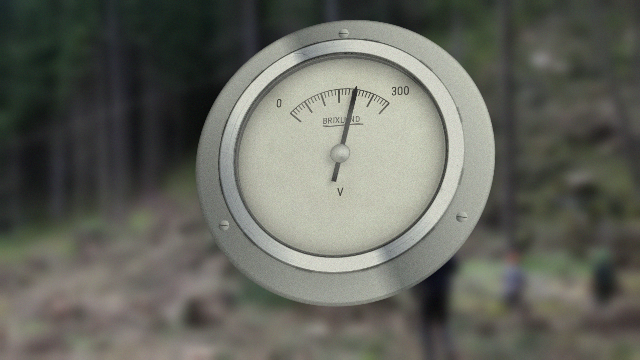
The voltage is value=200 unit=V
